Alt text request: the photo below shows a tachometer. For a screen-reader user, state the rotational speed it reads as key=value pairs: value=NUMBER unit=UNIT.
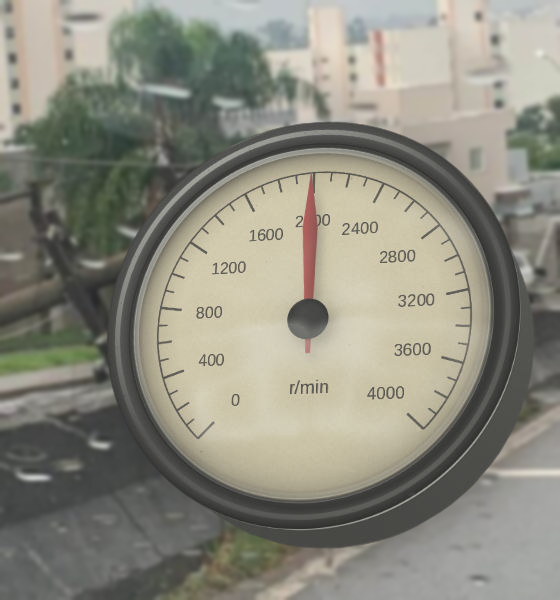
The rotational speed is value=2000 unit=rpm
